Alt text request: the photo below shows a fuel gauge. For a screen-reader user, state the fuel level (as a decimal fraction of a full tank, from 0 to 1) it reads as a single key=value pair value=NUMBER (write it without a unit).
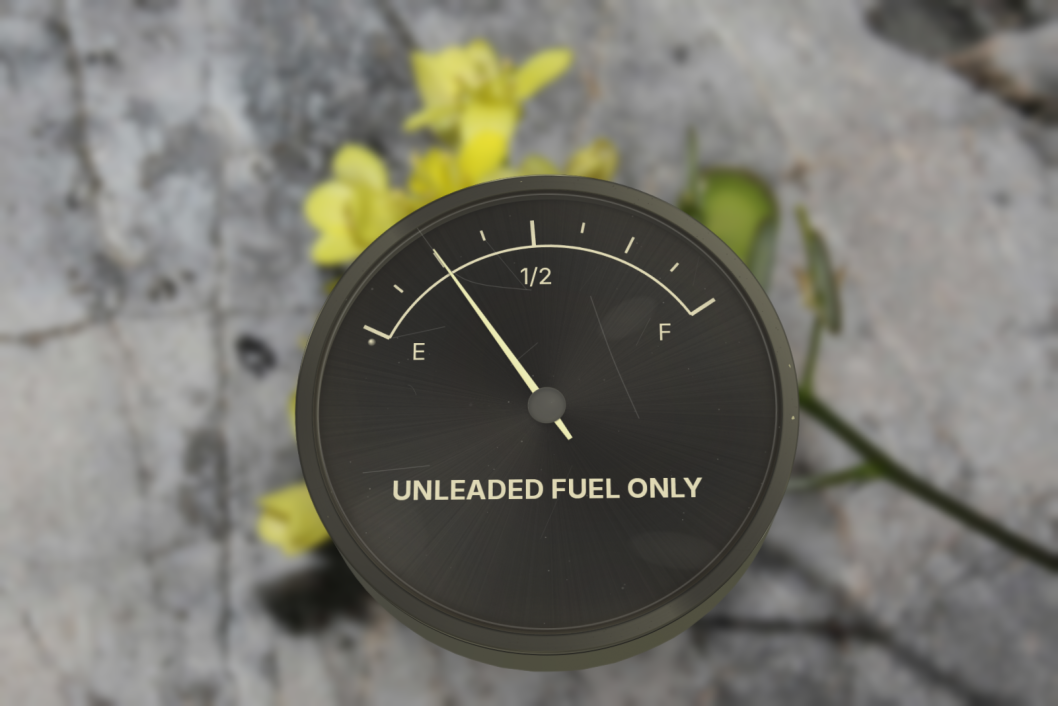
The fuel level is value=0.25
